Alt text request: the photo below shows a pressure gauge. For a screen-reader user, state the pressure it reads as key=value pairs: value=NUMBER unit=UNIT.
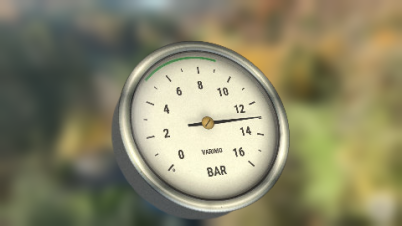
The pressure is value=13 unit=bar
